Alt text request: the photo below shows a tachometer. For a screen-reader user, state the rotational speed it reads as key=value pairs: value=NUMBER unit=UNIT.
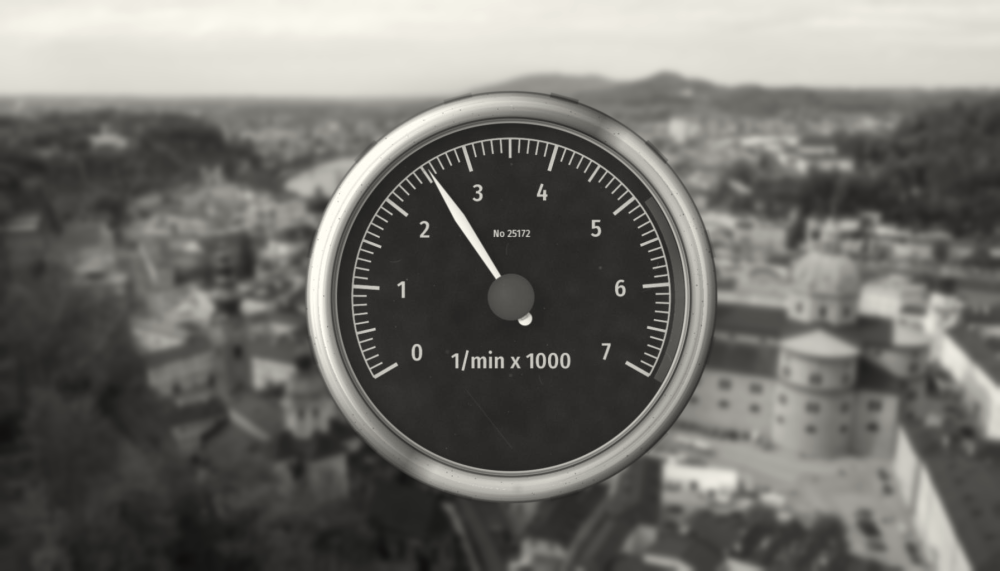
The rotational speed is value=2550 unit=rpm
